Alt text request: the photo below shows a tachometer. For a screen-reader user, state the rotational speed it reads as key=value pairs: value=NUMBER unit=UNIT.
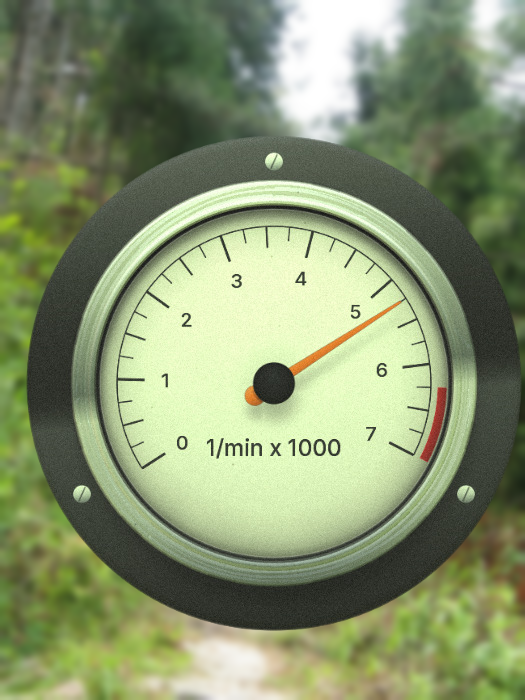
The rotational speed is value=5250 unit=rpm
